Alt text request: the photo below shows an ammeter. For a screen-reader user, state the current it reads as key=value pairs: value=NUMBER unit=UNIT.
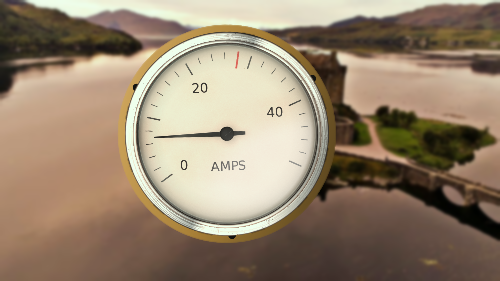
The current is value=7 unit=A
